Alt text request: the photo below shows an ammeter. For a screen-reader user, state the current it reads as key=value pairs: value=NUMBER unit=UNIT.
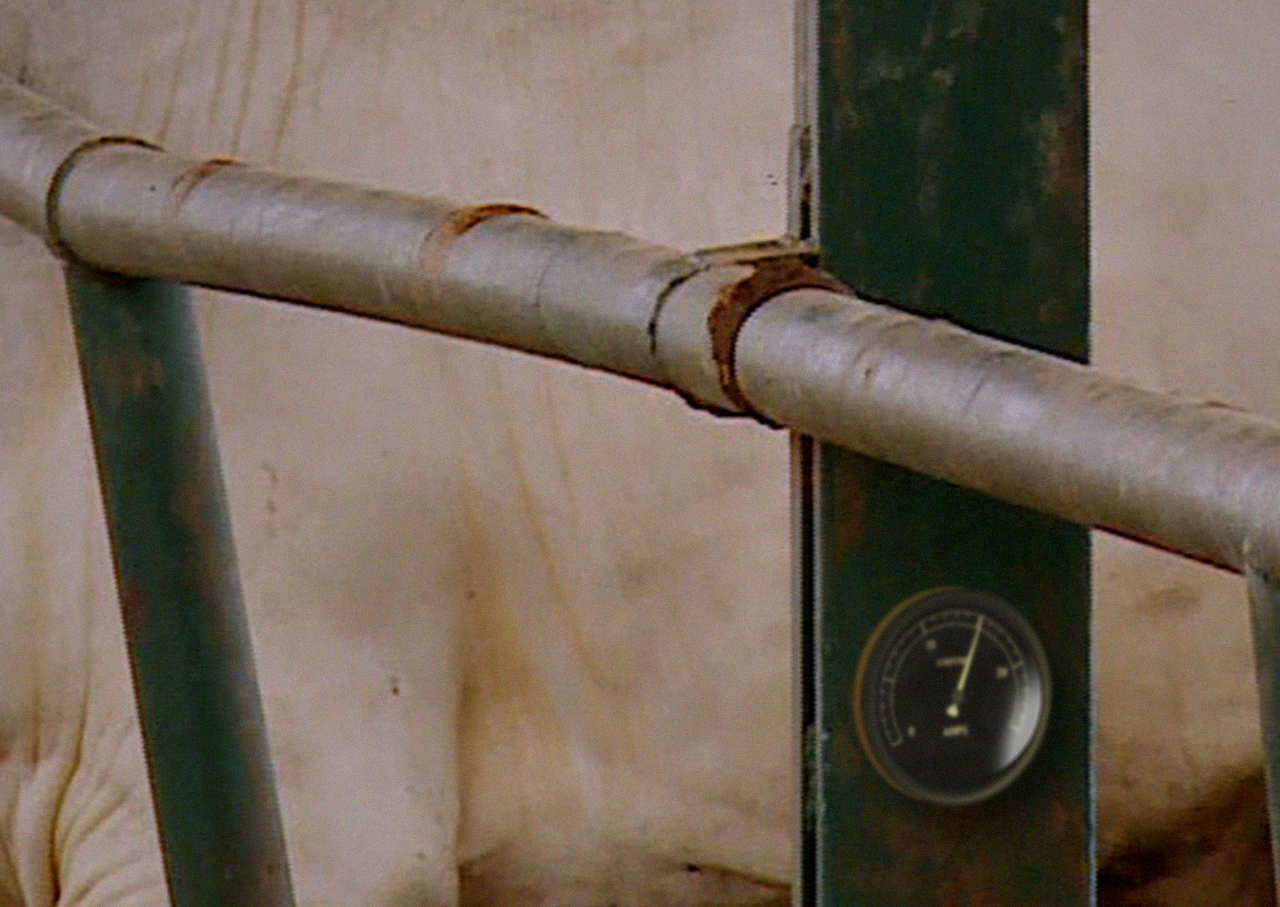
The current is value=15 unit=A
